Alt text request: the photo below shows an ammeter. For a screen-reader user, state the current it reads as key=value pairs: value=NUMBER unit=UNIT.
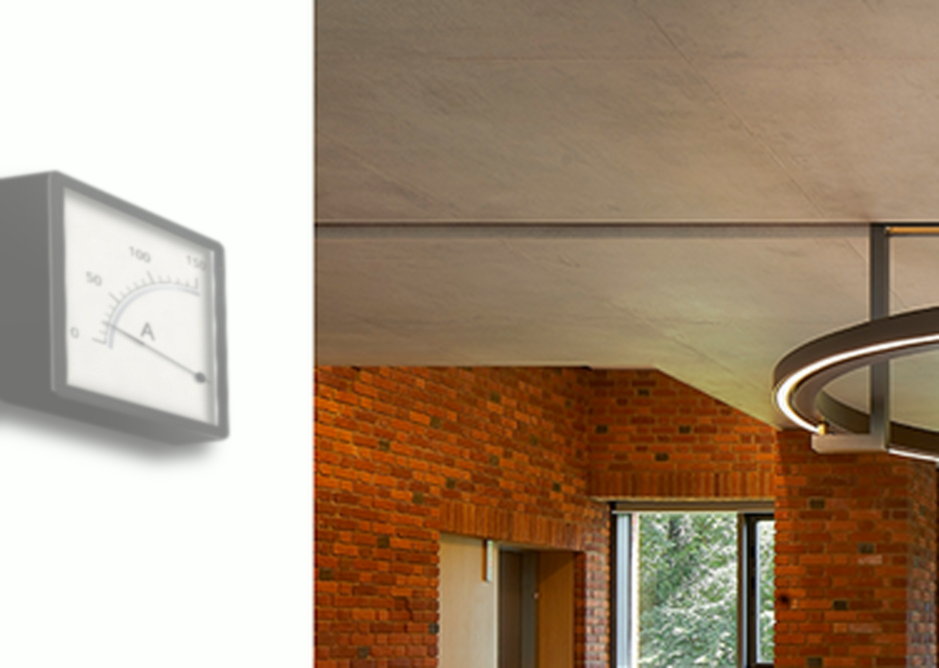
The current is value=20 unit=A
